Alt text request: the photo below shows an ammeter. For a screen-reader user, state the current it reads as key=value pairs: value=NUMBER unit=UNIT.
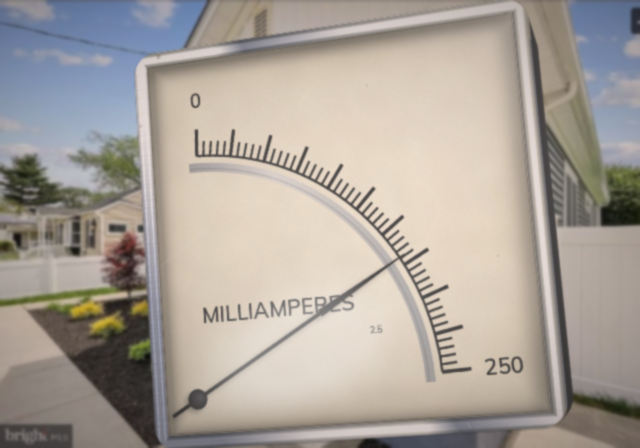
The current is value=170 unit=mA
